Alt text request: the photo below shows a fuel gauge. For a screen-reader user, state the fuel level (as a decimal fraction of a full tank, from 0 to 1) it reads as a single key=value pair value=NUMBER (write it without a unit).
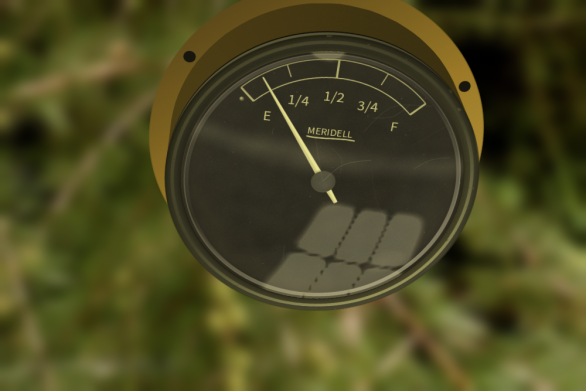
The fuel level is value=0.125
